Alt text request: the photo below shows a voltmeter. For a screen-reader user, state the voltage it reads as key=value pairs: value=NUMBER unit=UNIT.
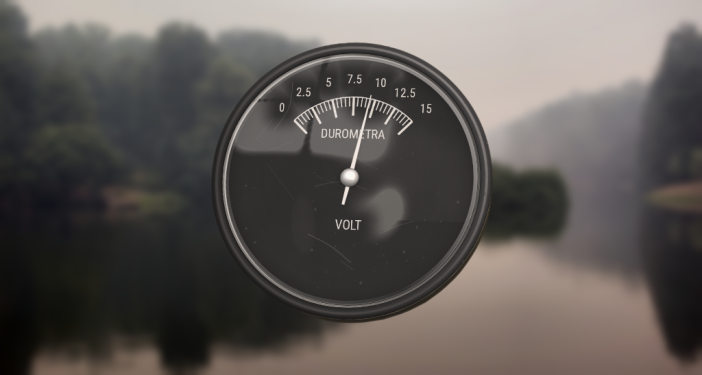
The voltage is value=9.5 unit=V
